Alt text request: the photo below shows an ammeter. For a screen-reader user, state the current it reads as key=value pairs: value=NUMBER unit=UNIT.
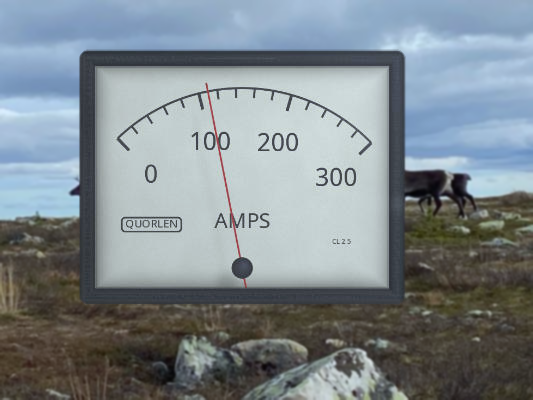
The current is value=110 unit=A
